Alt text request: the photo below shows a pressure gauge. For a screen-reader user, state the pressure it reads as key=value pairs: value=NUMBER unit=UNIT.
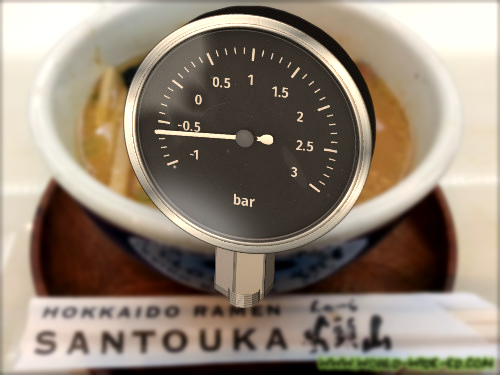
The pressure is value=-0.6 unit=bar
